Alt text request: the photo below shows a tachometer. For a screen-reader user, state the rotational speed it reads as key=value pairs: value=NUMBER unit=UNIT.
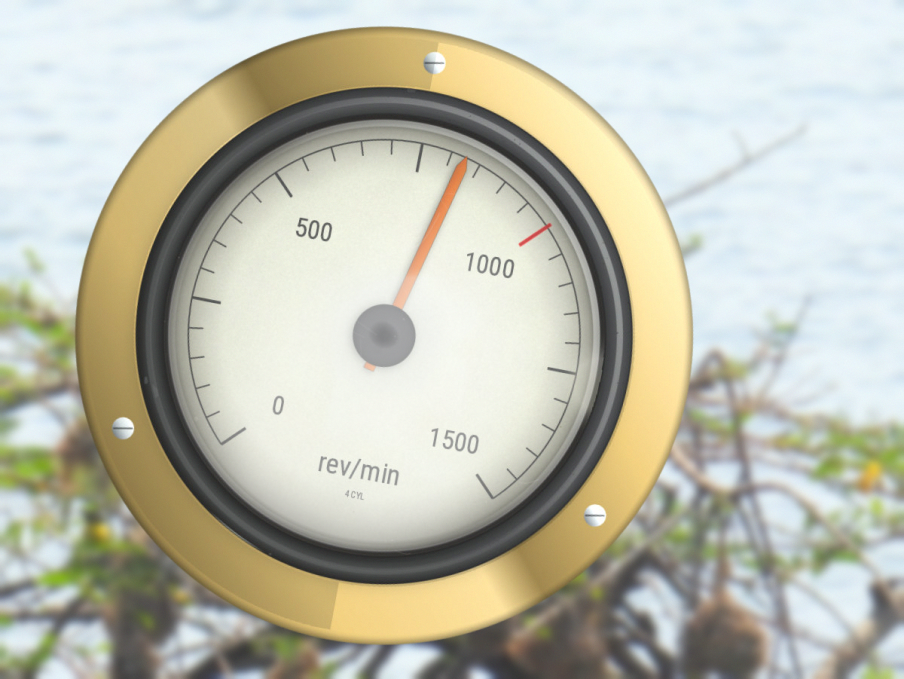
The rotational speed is value=825 unit=rpm
